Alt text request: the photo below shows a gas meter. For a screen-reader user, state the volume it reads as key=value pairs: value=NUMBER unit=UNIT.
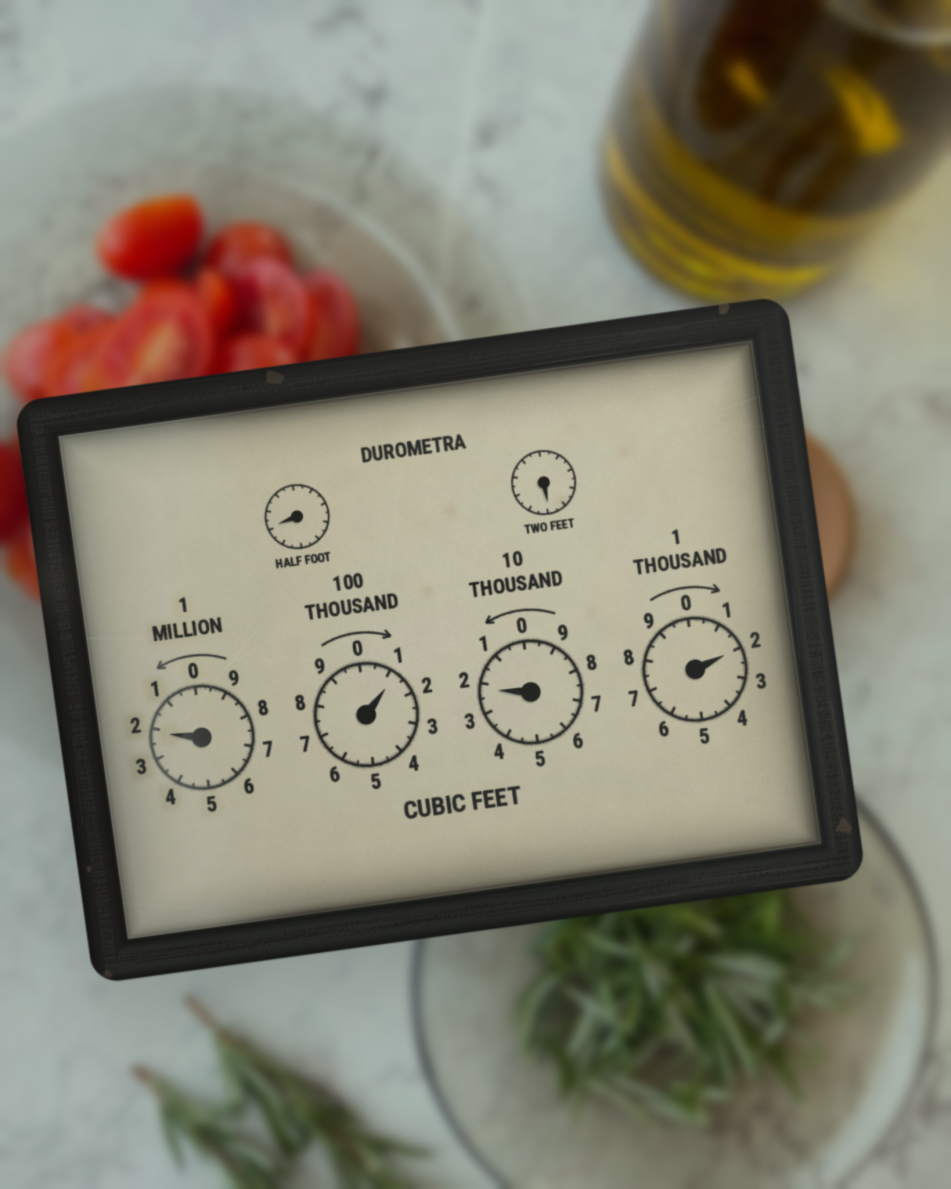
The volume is value=212200 unit=ft³
